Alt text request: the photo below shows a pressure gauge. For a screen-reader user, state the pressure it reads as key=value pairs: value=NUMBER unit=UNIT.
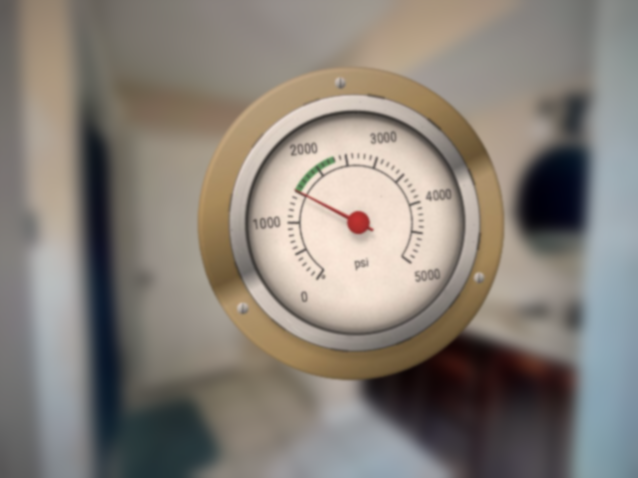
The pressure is value=1500 unit=psi
